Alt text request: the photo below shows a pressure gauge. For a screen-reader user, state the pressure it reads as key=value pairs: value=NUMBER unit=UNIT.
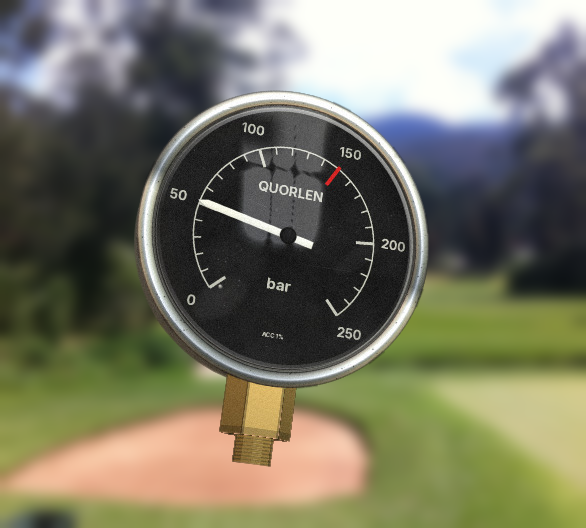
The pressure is value=50 unit=bar
